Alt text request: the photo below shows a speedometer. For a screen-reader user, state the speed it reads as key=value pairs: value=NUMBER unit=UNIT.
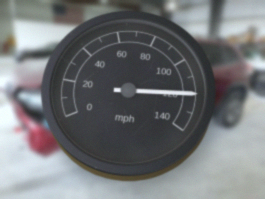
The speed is value=120 unit=mph
